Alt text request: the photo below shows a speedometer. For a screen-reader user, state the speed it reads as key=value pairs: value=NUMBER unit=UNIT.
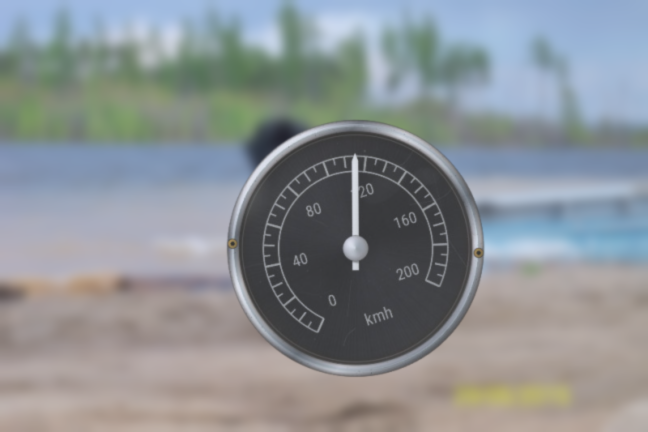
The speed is value=115 unit=km/h
